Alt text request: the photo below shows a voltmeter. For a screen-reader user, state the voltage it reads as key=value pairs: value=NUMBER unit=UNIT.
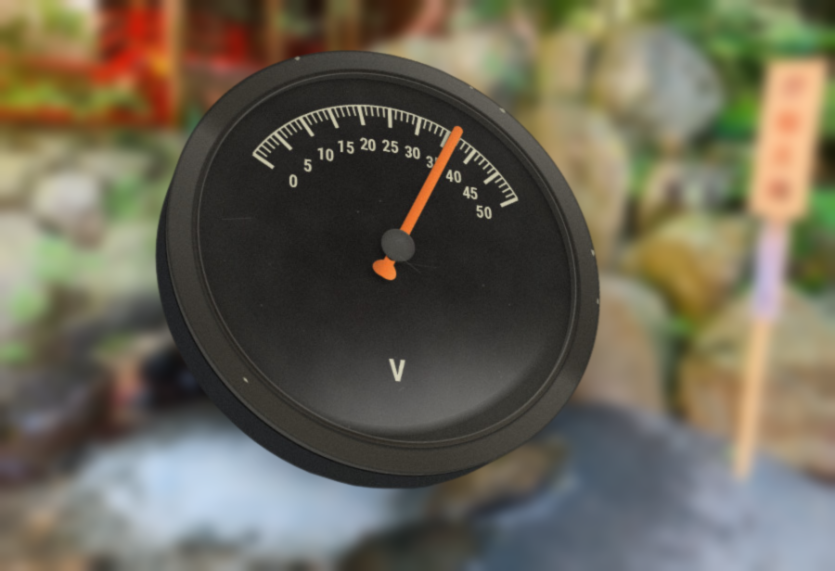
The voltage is value=36 unit=V
